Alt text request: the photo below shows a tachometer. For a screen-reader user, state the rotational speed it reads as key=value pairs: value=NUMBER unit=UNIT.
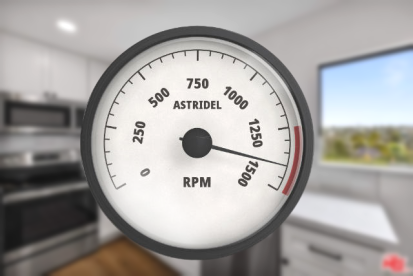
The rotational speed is value=1400 unit=rpm
